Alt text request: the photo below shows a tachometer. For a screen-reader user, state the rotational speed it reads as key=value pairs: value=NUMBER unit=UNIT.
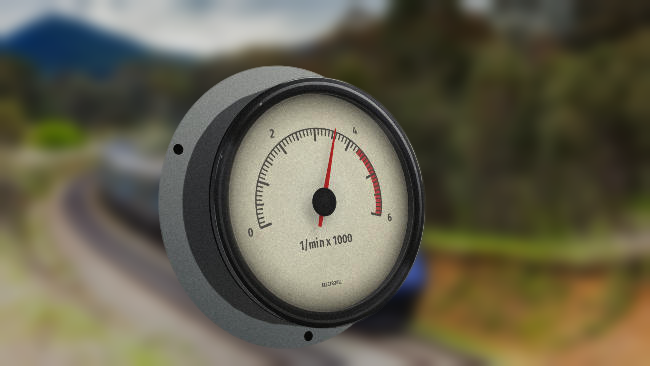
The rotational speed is value=3500 unit=rpm
